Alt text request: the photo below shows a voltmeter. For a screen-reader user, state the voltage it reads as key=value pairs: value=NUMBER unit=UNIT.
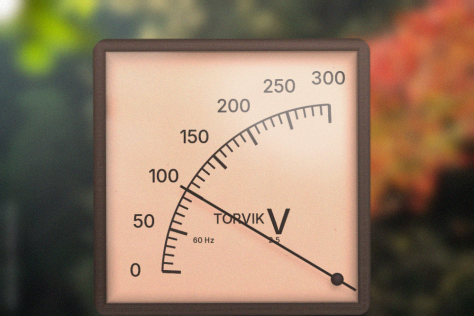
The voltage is value=100 unit=V
